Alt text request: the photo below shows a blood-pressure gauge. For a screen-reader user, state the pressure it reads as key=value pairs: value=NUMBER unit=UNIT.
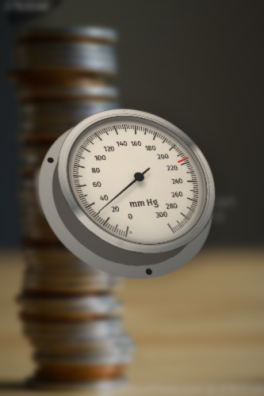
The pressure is value=30 unit=mmHg
